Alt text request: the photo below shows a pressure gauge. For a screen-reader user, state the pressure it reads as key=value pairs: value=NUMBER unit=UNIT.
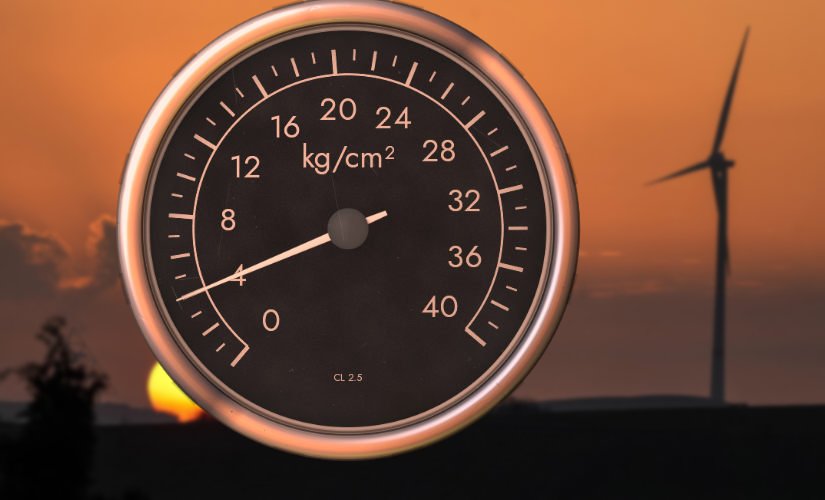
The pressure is value=4 unit=kg/cm²
